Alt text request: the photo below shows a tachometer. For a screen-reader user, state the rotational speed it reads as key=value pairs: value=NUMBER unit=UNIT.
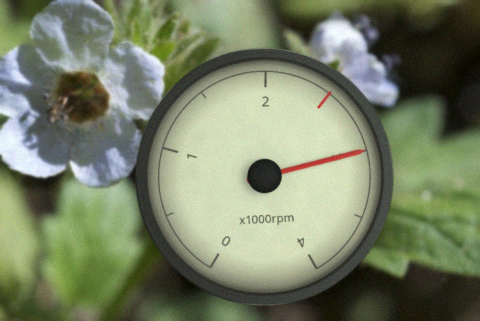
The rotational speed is value=3000 unit=rpm
